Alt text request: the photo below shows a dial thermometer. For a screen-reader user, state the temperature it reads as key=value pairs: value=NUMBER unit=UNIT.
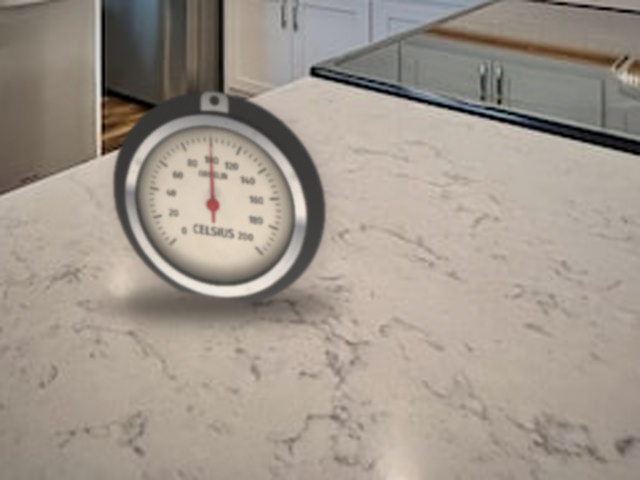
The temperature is value=100 unit=°C
